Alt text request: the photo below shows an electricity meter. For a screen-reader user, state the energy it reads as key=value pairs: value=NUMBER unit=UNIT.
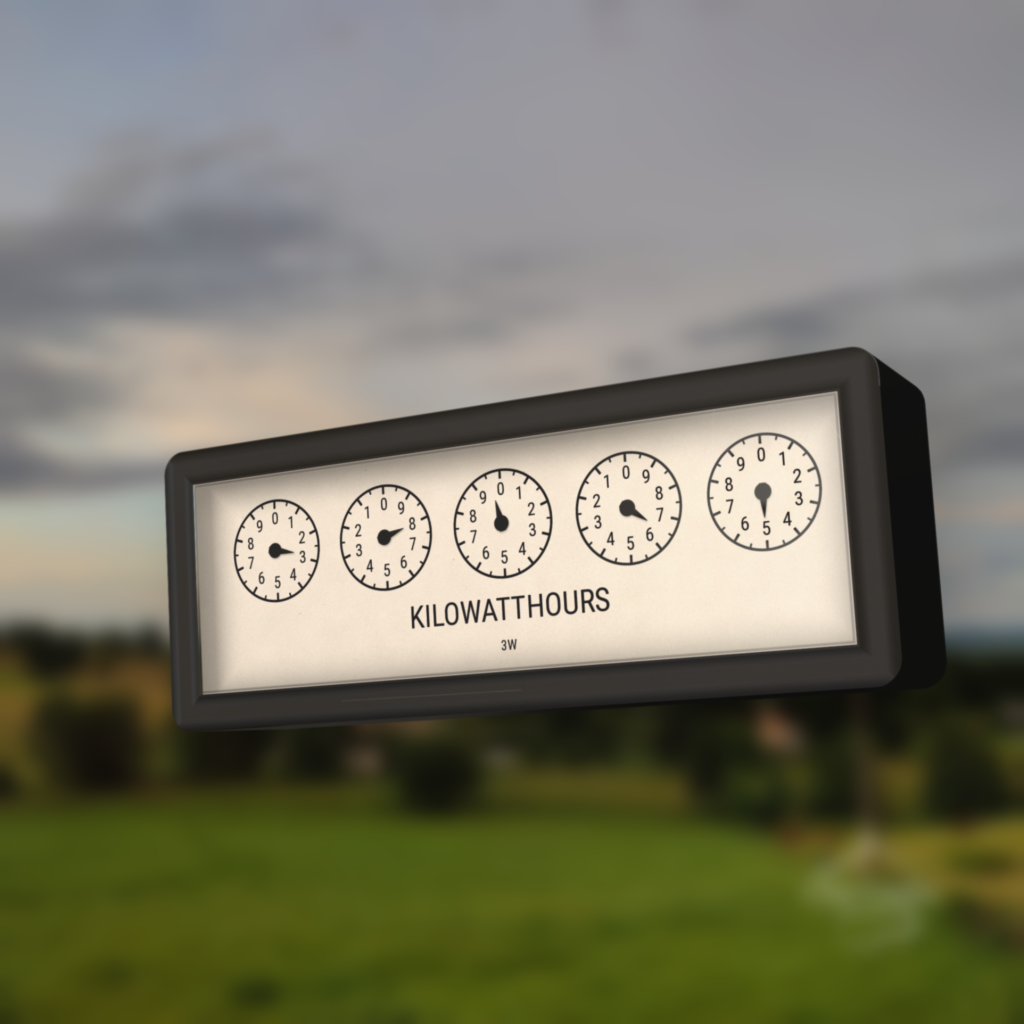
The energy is value=27965 unit=kWh
